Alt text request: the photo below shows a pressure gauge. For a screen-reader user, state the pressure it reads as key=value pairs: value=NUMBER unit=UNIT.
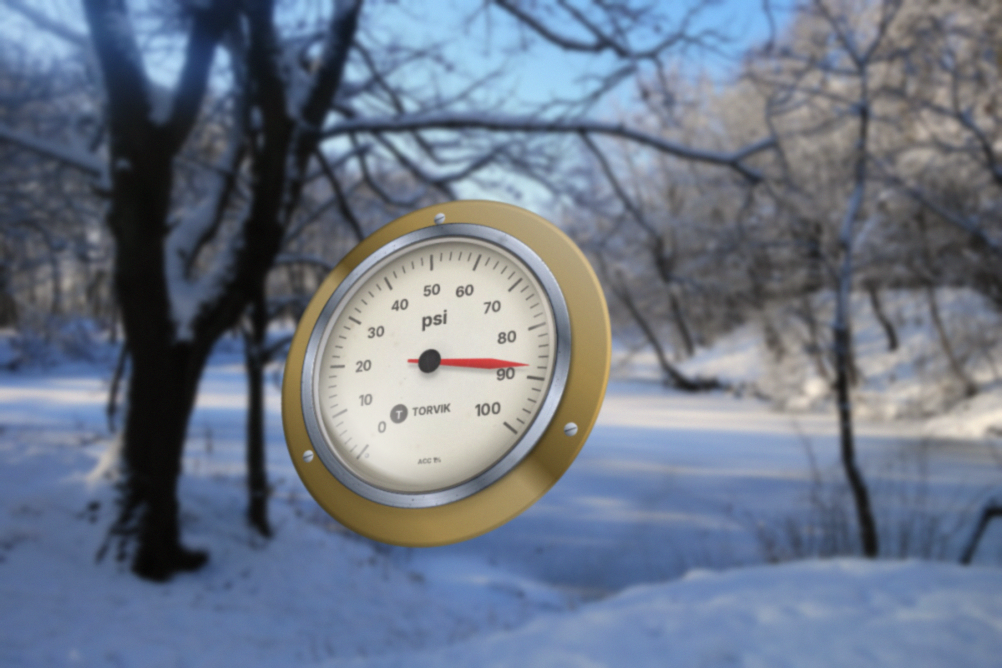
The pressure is value=88 unit=psi
